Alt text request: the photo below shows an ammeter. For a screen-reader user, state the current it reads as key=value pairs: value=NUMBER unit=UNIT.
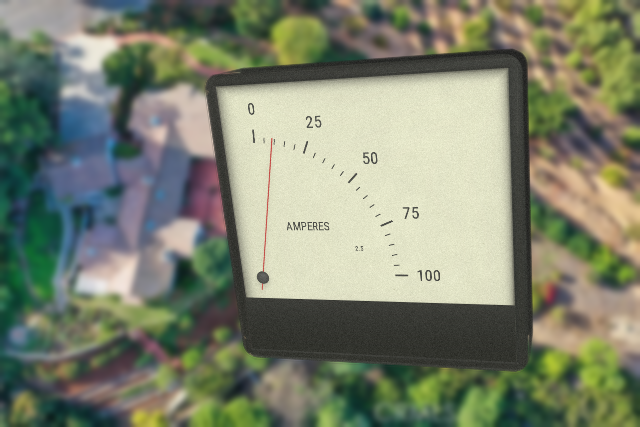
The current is value=10 unit=A
